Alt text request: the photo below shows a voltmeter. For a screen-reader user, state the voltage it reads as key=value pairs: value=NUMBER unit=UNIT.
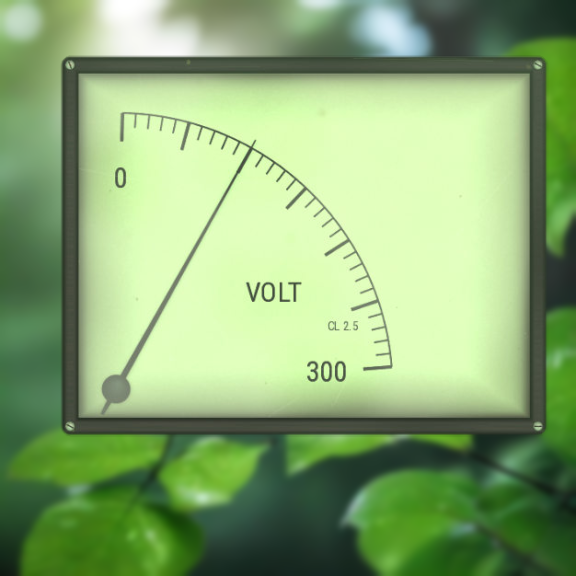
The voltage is value=100 unit=V
